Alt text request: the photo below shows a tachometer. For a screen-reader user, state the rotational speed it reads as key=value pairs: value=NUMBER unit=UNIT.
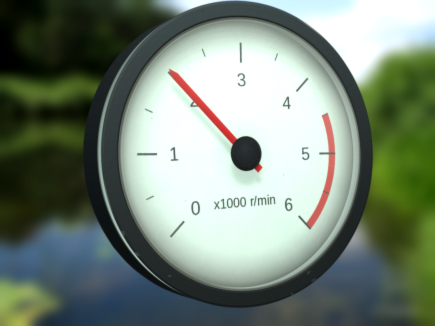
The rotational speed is value=2000 unit=rpm
